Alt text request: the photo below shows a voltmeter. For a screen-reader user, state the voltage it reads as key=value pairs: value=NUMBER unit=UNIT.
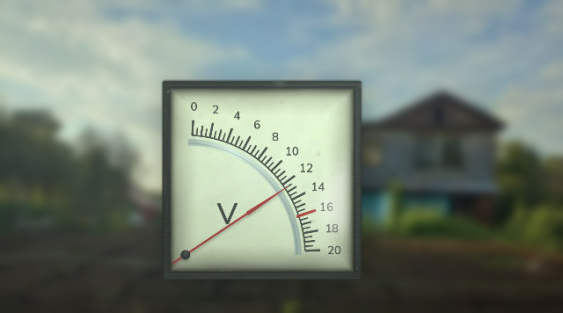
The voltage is value=12.5 unit=V
